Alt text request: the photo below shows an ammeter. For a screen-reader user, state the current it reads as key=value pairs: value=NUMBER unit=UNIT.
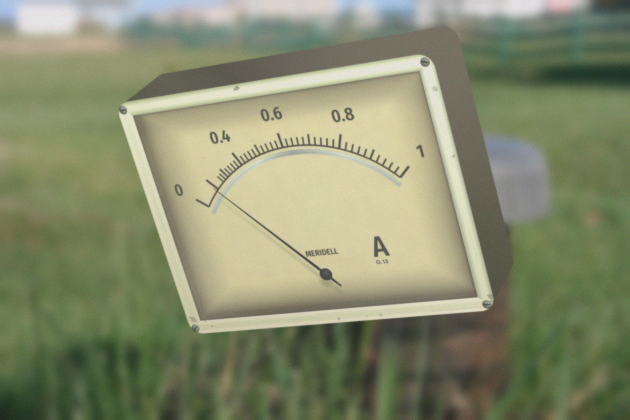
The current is value=0.2 unit=A
